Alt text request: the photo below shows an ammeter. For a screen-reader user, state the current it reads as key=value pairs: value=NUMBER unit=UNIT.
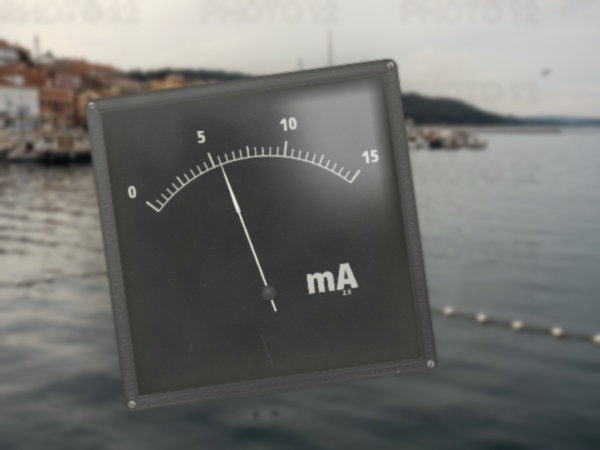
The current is value=5.5 unit=mA
